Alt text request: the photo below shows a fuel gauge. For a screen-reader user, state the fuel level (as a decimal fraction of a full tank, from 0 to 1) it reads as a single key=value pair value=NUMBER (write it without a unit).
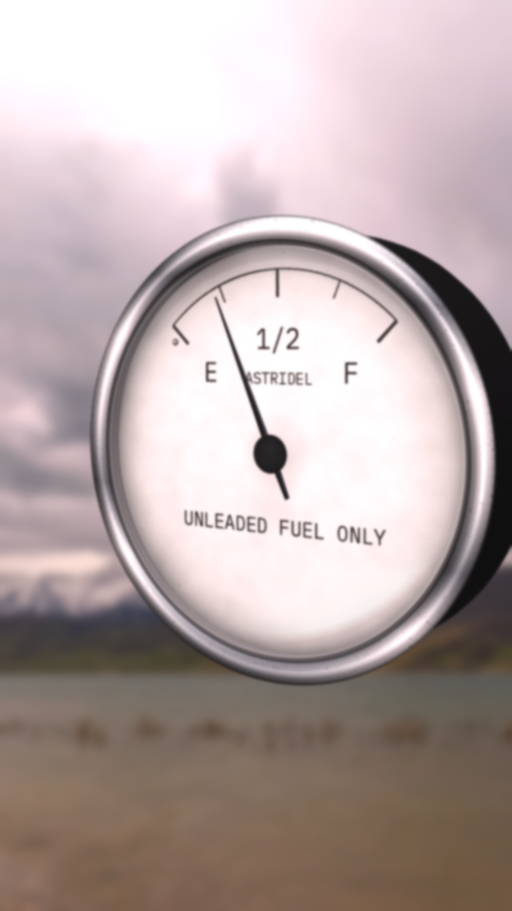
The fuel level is value=0.25
